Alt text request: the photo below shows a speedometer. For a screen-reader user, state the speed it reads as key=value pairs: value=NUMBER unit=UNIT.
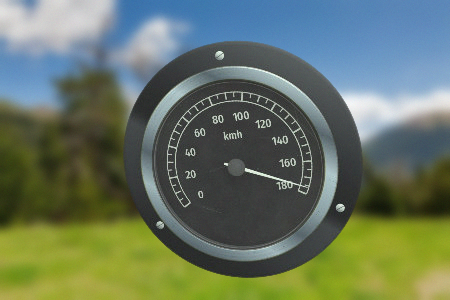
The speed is value=175 unit=km/h
